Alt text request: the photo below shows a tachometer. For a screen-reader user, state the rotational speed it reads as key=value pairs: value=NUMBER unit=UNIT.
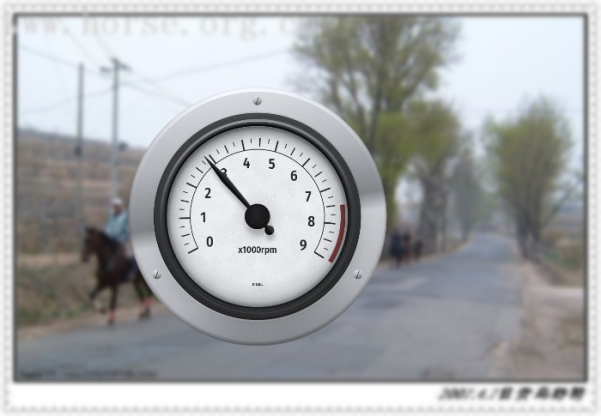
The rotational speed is value=2875 unit=rpm
